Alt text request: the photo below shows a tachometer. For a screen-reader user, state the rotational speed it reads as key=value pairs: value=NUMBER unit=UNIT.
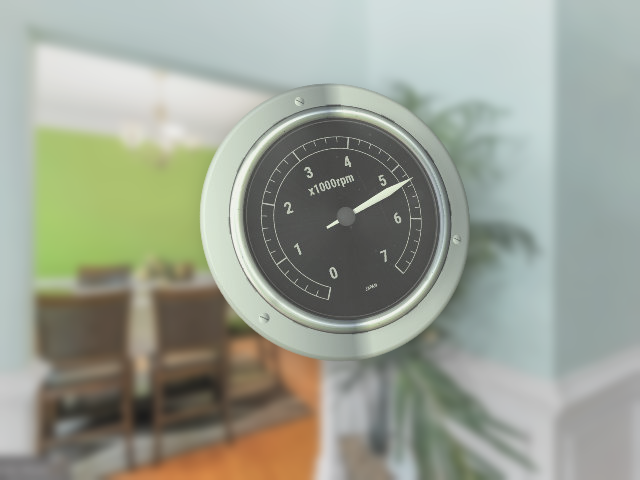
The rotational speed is value=5300 unit=rpm
